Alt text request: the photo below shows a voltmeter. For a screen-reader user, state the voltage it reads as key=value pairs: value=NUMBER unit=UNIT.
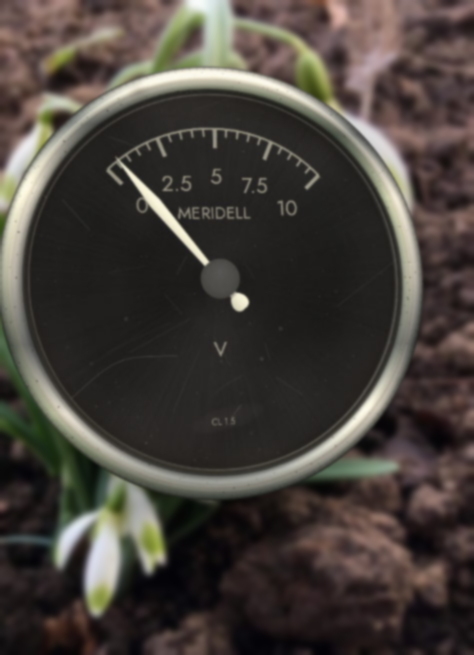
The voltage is value=0.5 unit=V
